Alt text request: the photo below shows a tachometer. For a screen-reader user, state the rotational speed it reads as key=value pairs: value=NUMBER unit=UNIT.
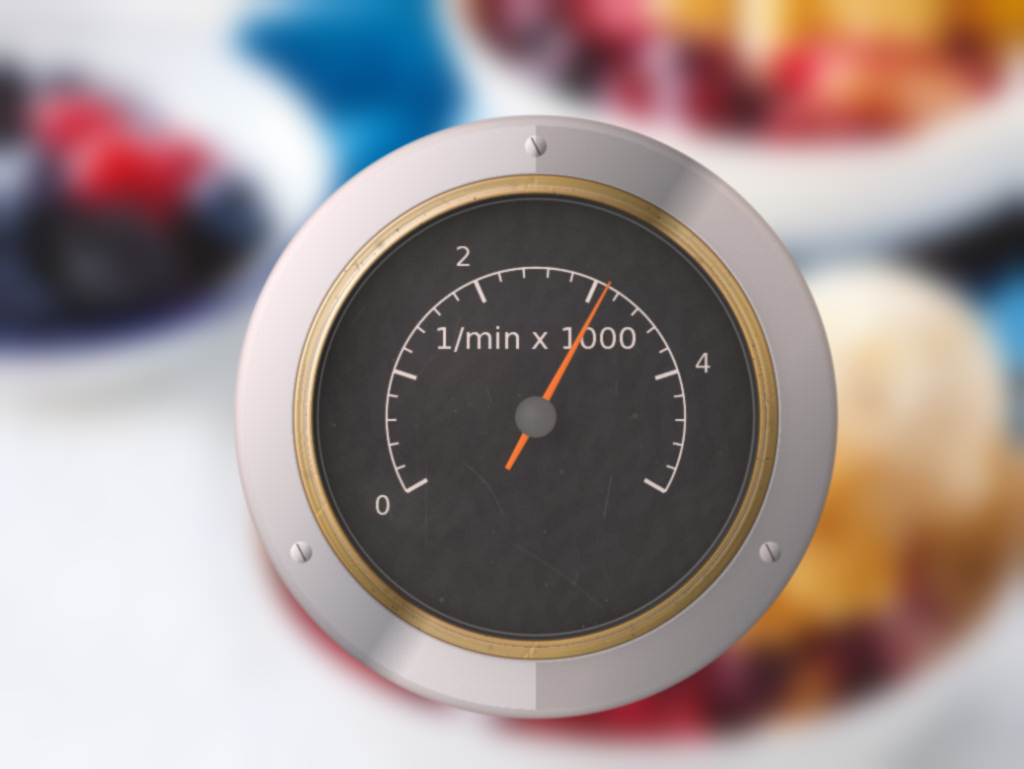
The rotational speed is value=3100 unit=rpm
